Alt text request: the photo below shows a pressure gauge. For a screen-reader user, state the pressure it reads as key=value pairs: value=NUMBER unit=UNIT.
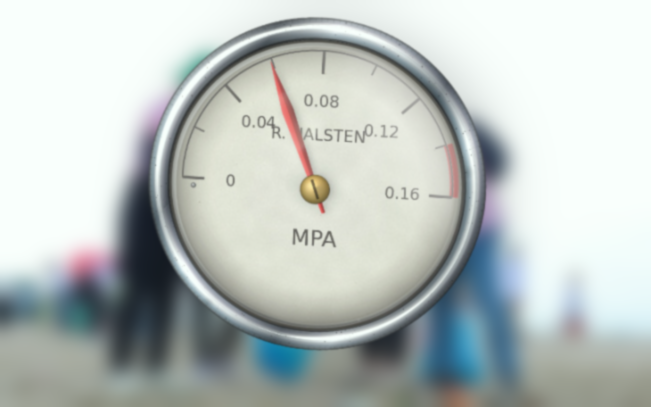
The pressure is value=0.06 unit=MPa
